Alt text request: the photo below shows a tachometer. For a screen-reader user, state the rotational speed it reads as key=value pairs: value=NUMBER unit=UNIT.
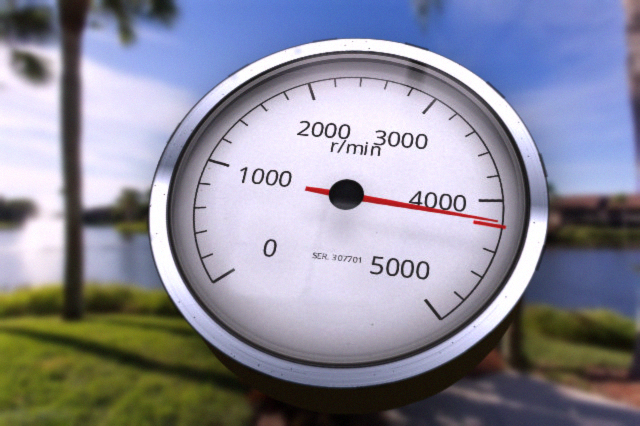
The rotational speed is value=4200 unit=rpm
